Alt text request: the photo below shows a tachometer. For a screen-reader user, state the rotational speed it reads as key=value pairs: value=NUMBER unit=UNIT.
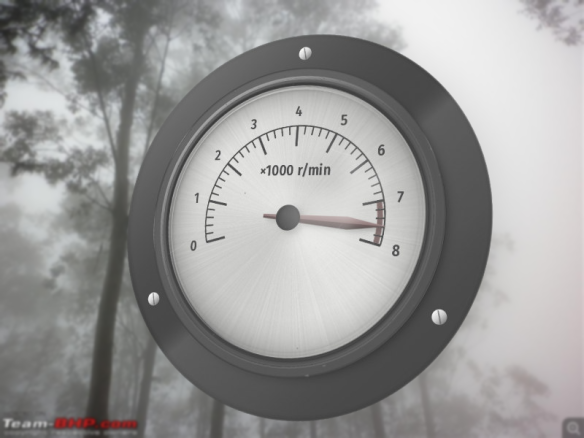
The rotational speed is value=7600 unit=rpm
